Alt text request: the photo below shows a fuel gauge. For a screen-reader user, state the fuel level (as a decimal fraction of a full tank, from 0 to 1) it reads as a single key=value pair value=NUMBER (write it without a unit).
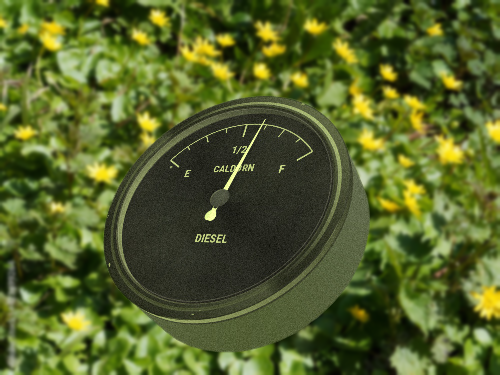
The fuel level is value=0.625
